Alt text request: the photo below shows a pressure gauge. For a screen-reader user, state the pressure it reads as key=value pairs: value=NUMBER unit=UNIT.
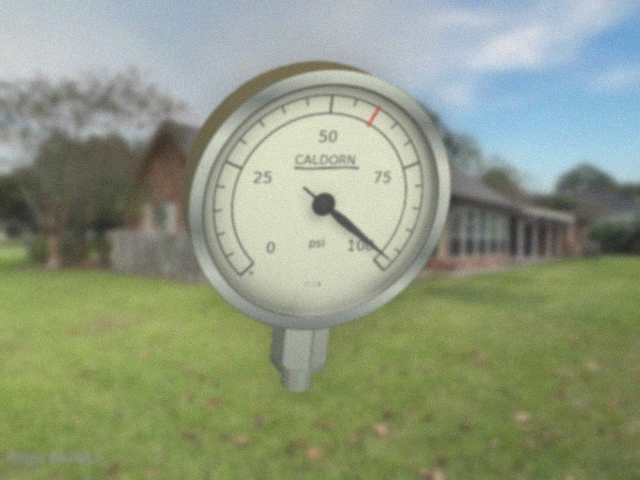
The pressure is value=97.5 unit=psi
